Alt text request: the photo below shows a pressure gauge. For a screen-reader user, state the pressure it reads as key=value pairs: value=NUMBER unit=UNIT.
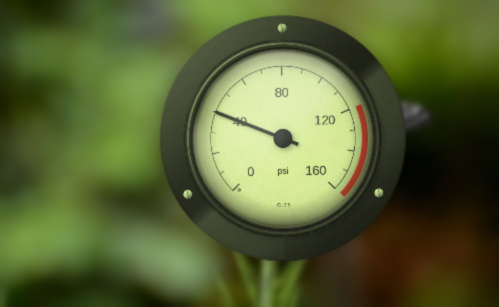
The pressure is value=40 unit=psi
